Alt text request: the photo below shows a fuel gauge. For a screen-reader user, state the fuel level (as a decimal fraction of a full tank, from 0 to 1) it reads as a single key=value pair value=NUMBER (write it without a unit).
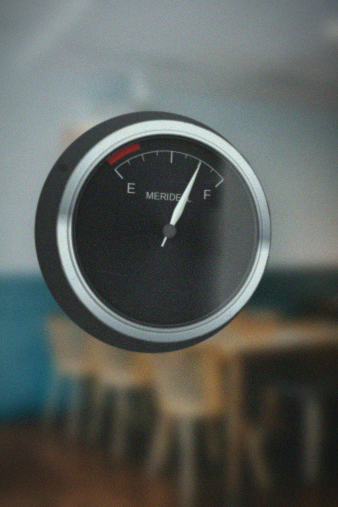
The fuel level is value=0.75
